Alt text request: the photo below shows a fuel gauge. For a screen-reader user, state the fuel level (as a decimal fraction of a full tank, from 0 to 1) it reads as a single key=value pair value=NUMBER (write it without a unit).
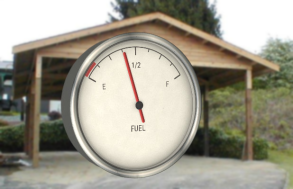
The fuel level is value=0.375
